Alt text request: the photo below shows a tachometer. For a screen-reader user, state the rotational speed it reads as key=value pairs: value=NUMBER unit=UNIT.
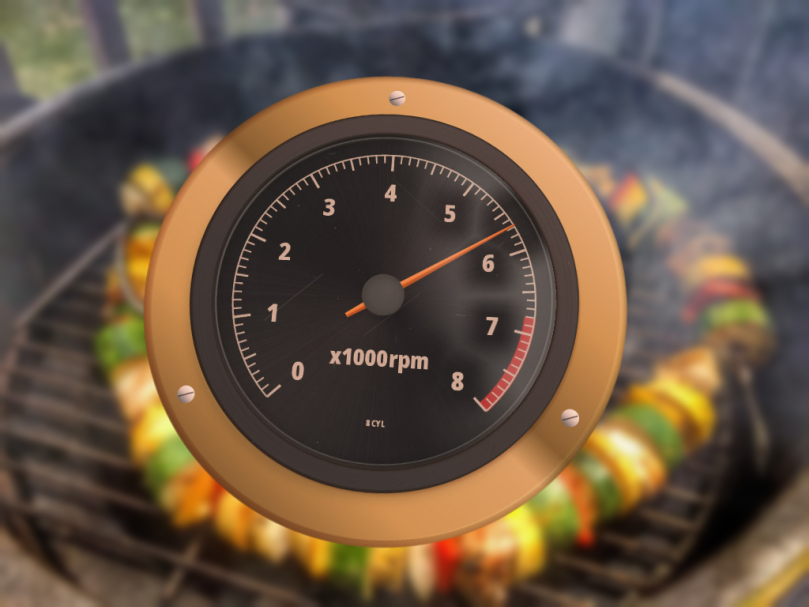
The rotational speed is value=5700 unit=rpm
